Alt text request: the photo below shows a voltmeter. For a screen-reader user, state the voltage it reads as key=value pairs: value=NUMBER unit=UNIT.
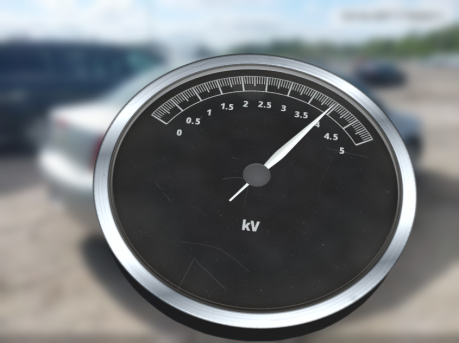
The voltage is value=4 unit=kV
